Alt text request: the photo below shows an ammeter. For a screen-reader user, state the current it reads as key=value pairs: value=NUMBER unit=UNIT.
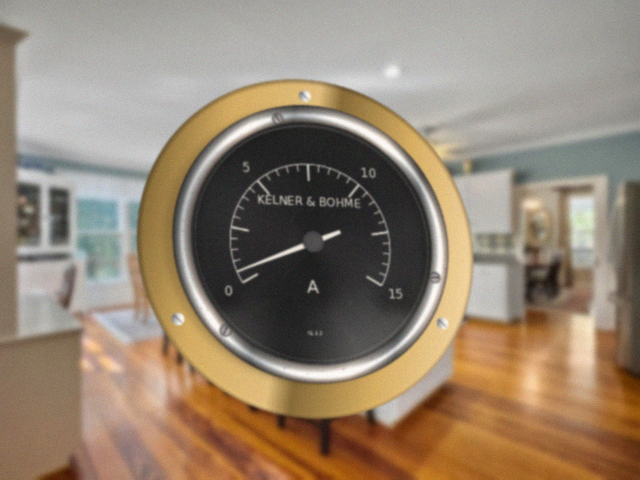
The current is value=0.5 unit=A
